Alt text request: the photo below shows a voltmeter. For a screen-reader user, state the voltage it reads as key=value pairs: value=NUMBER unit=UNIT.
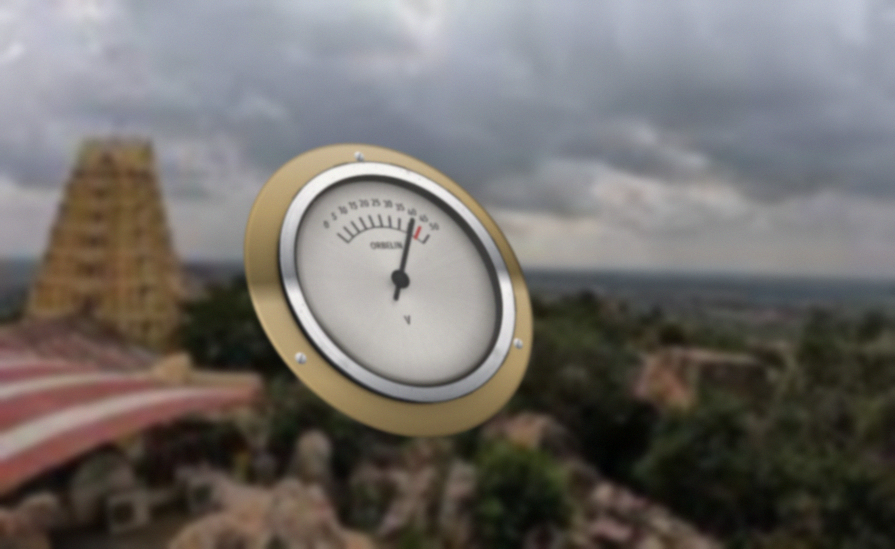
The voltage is value=40 unit=V
